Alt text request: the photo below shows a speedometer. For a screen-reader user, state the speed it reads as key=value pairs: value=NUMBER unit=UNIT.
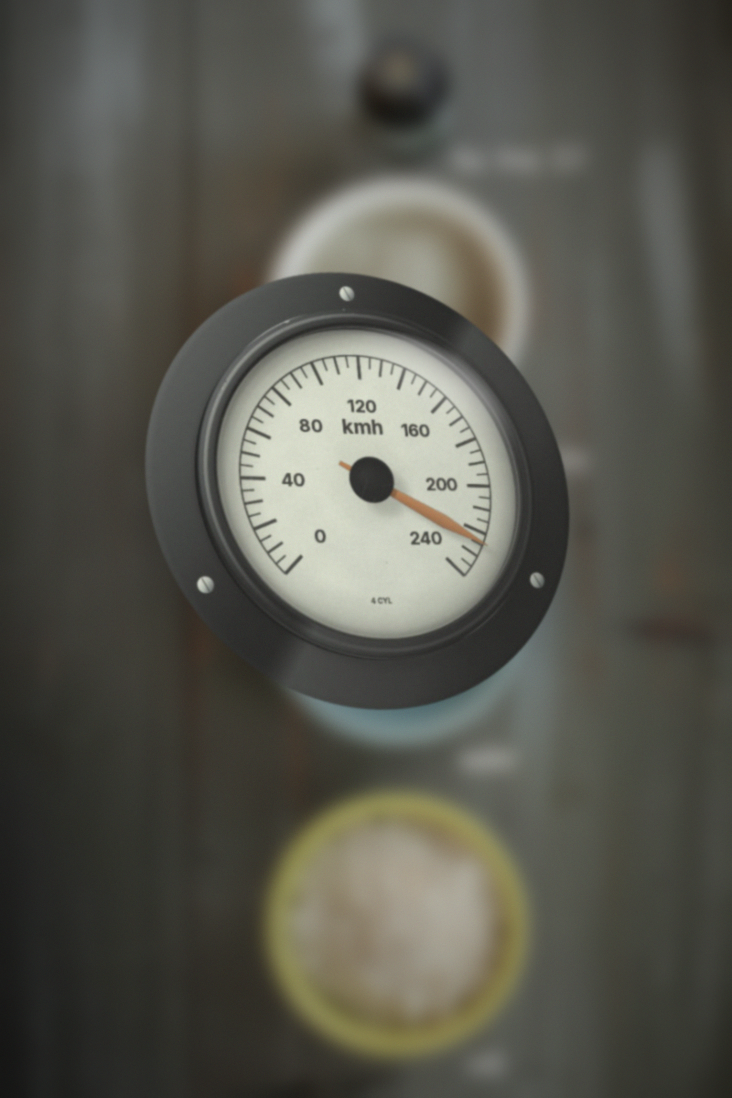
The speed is value=225 unit=km/h
